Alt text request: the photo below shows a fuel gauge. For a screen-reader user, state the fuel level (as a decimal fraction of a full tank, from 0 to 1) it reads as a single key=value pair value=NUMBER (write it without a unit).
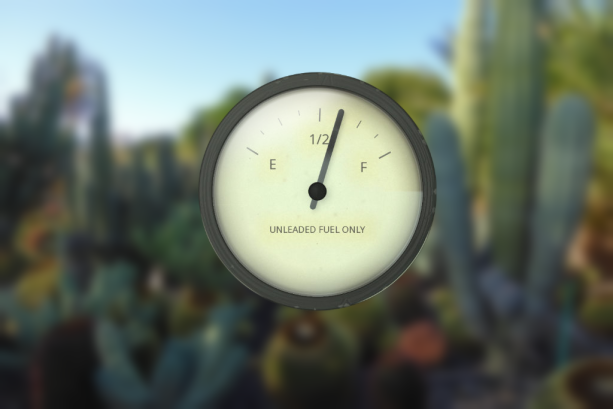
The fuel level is value=0.625
